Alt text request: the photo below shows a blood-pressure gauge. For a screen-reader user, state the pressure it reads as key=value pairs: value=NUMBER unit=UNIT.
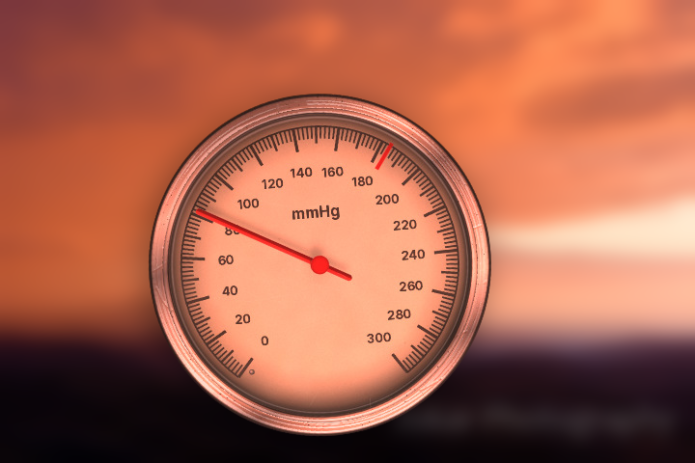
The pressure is value=82 unit=mmHg
